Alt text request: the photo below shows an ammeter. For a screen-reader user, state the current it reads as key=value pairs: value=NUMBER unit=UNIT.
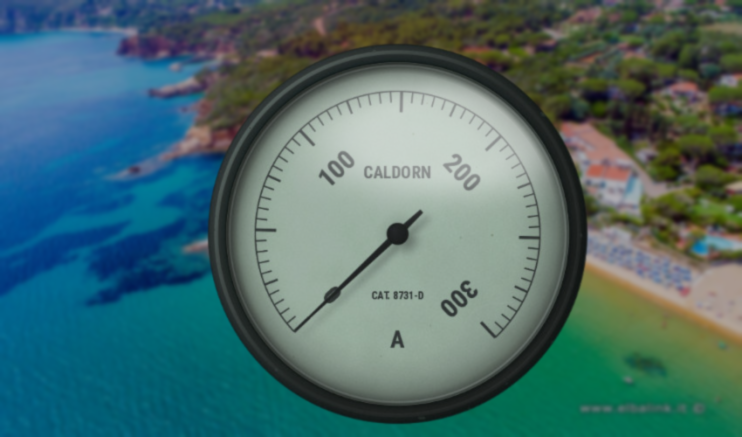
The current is value=0 unit=A
